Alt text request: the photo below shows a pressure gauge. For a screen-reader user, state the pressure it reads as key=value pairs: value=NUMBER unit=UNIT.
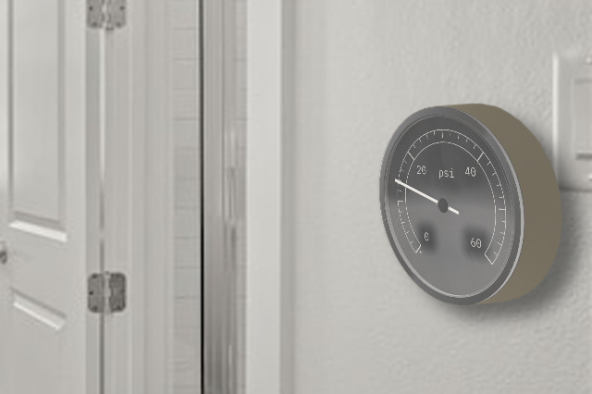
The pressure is value=14 unit=psi
